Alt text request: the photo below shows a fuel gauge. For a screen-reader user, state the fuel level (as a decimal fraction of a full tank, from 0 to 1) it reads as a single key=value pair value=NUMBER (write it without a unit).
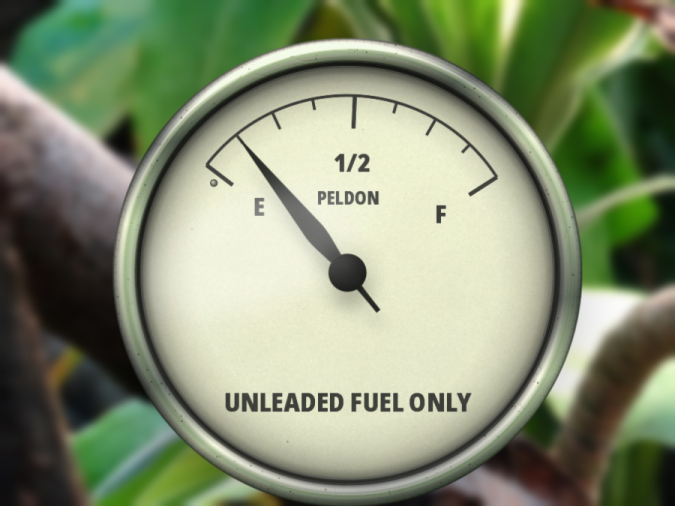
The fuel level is value=0.125
